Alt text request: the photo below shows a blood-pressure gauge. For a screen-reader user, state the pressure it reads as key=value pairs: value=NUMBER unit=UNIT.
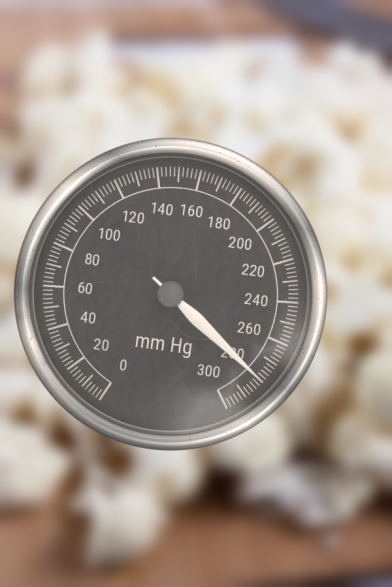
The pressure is value=280 unit=mmHg
